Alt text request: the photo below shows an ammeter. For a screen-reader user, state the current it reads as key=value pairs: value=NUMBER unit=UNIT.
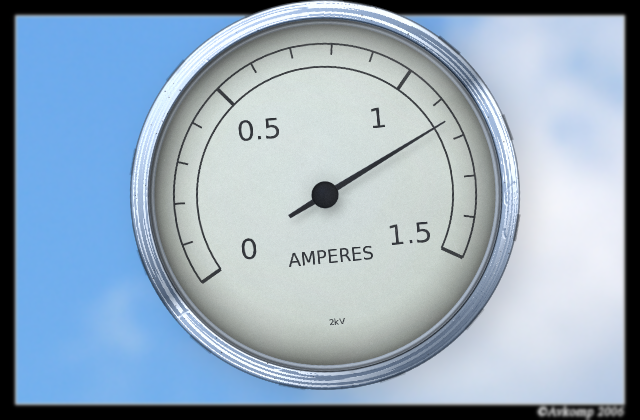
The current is value=1.15 unit=A
